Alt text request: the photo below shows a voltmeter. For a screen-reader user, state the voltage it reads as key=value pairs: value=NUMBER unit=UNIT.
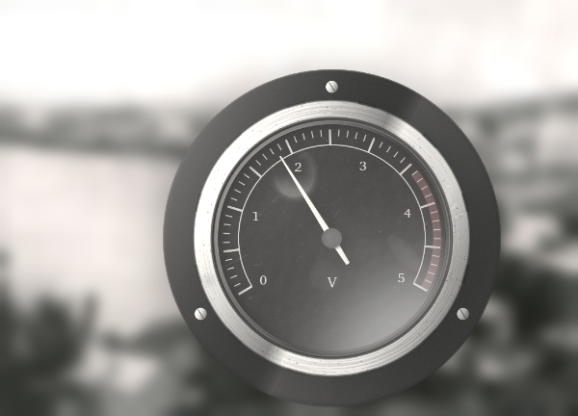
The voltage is value=1.85 unit=V
